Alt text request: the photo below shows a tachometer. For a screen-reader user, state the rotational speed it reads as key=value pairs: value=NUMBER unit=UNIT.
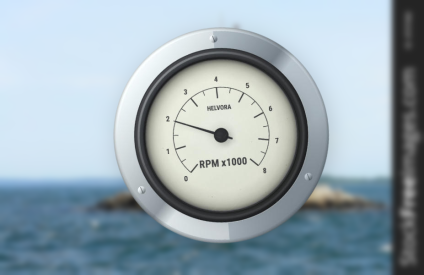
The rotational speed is value=2000 unit=rpm
